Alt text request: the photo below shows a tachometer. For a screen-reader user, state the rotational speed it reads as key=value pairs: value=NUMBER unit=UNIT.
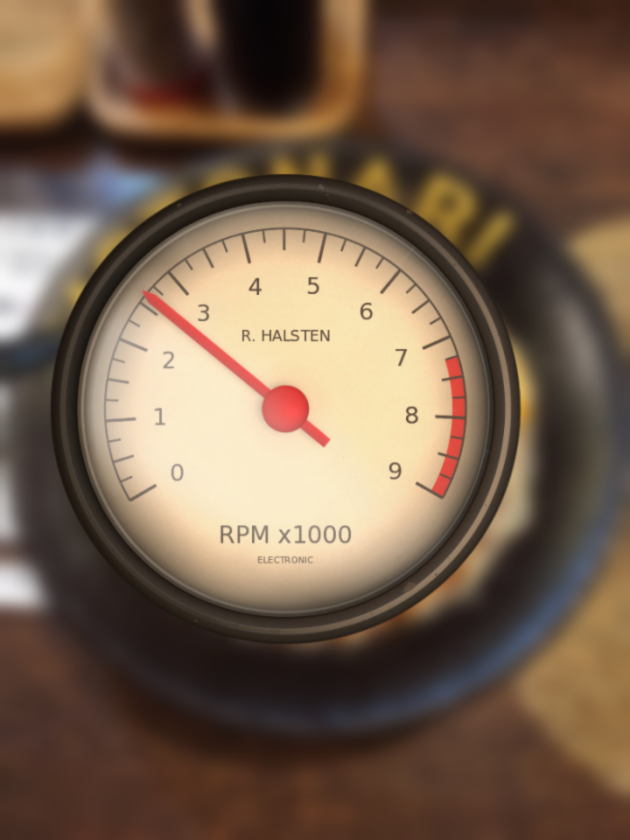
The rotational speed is value=2625 unit=rpm
